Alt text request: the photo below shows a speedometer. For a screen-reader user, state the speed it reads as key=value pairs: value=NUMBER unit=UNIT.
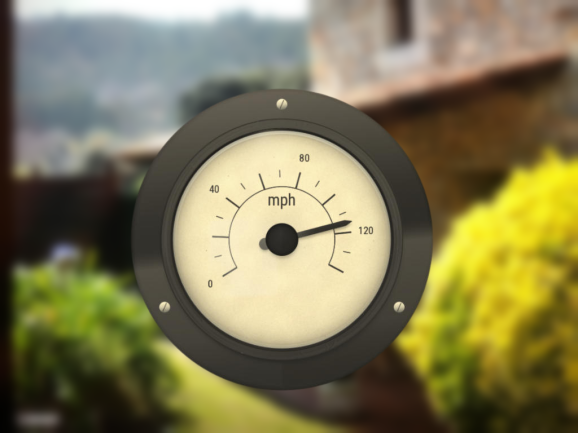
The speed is value=115 unit=mph
